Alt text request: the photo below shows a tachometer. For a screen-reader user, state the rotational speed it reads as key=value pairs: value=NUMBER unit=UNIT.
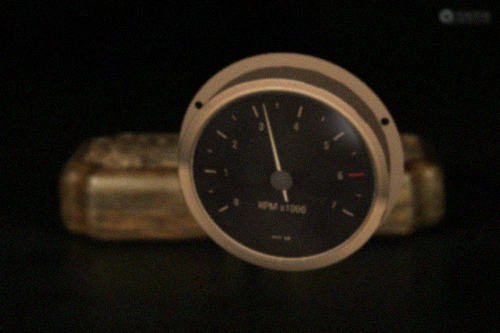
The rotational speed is value=3250 unit=rpm
